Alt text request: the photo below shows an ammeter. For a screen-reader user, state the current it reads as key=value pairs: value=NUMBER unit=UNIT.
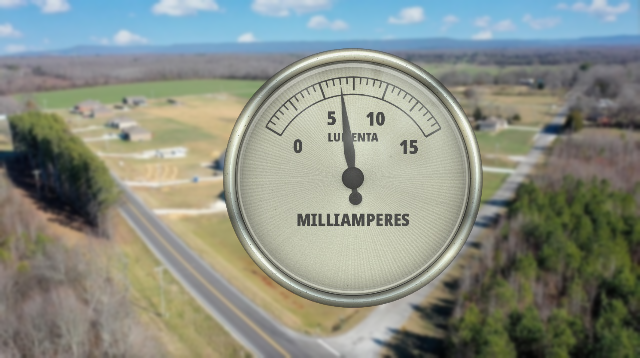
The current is value=6.5 unit=mA
